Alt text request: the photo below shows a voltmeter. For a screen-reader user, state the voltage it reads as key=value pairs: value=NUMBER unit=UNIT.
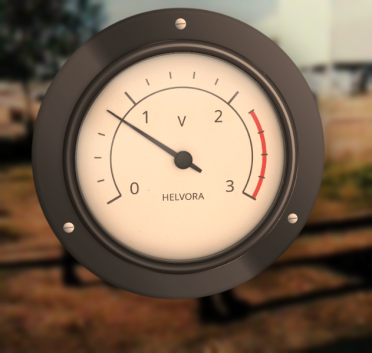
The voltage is value=0.8 unit=V
